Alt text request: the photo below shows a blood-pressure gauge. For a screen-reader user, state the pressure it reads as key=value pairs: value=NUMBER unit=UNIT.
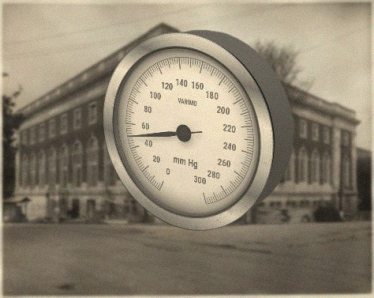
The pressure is value=50 unit=mmHg
